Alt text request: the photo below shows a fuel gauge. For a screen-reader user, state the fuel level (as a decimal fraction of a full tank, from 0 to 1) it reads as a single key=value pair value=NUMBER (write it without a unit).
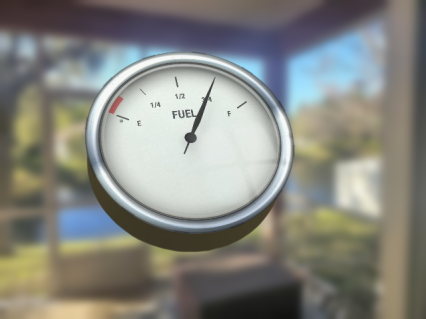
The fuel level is value=0.75
